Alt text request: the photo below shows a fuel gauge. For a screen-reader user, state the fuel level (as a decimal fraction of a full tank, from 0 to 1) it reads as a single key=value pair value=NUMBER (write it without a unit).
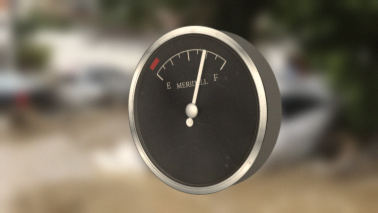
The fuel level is value=0.75
